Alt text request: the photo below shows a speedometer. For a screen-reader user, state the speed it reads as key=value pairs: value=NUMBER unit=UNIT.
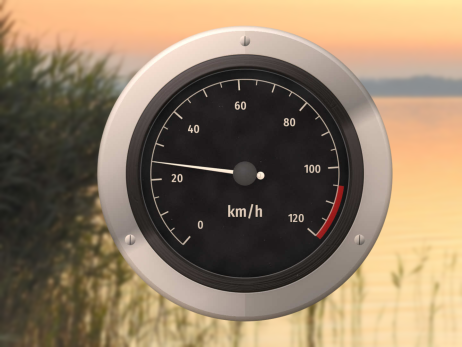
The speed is value=25 unit=km/h
